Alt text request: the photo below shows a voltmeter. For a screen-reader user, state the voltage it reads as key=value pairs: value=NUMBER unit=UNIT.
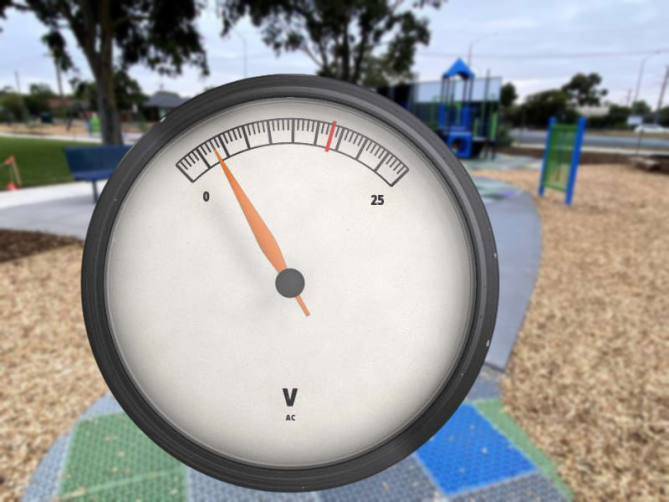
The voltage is value=4 unit=V
